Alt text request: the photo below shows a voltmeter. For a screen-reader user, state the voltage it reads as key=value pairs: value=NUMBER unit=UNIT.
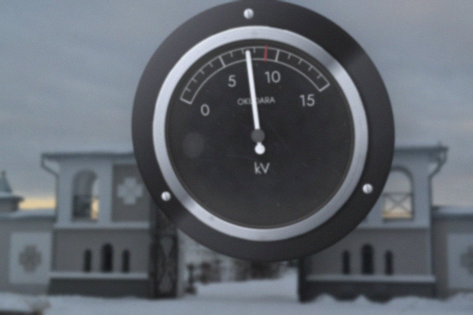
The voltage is value=7.5 unit=kV
